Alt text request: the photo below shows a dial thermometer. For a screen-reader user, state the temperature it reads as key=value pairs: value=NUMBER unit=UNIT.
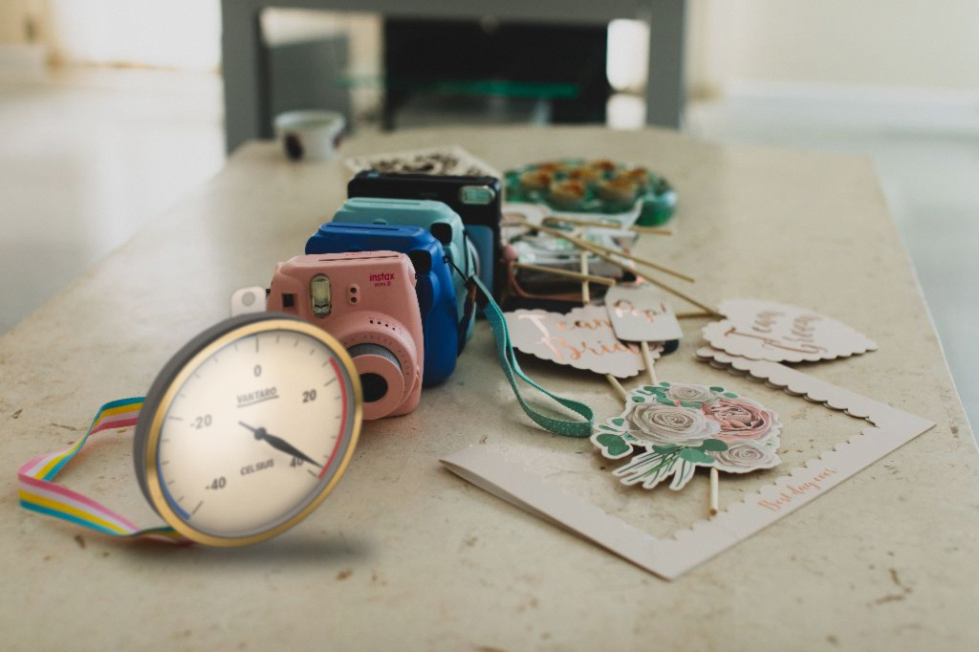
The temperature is value=38 unit=°C
